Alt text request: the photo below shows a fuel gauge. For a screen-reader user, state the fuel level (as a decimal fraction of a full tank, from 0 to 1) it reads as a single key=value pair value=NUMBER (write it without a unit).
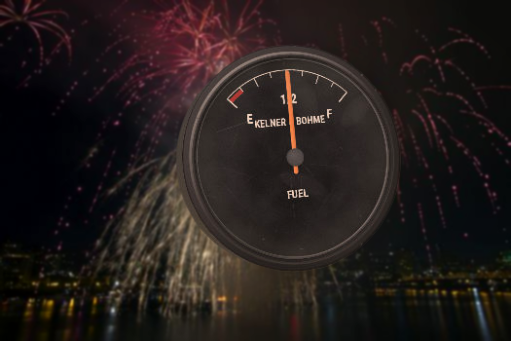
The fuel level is value=0.5
